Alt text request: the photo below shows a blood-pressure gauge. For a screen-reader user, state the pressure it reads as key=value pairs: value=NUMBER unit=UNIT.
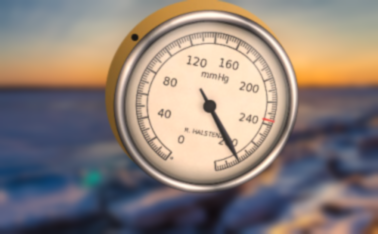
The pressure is value=280 unit=mmHg
